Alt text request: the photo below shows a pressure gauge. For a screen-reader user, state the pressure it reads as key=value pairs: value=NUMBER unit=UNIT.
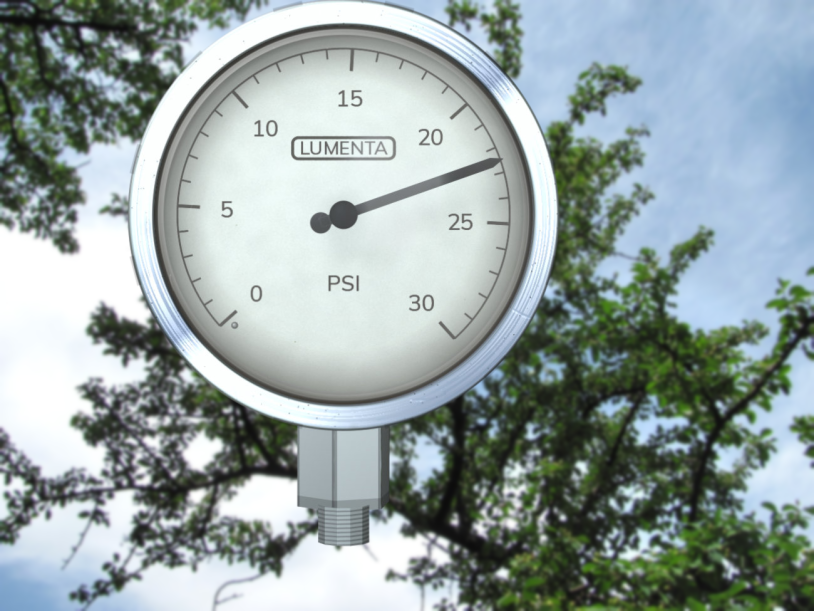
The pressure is value=22.5 unit=psi
